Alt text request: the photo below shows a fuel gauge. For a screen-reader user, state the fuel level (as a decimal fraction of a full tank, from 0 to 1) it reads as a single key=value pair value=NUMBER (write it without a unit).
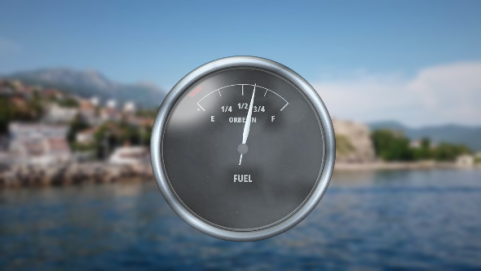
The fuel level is value=0.625
